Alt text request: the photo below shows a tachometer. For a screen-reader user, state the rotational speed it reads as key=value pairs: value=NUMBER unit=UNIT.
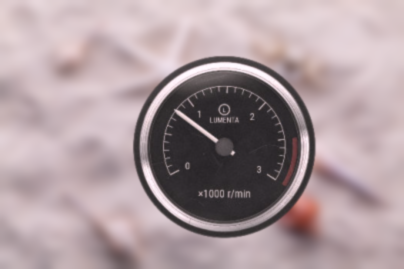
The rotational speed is value=800 unit=rpm
